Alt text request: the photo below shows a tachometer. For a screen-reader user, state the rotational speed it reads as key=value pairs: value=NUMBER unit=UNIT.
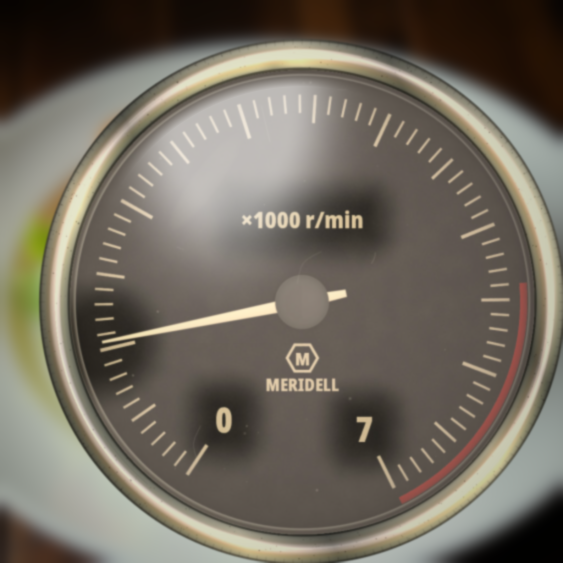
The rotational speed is value=1050 unit=rpm
